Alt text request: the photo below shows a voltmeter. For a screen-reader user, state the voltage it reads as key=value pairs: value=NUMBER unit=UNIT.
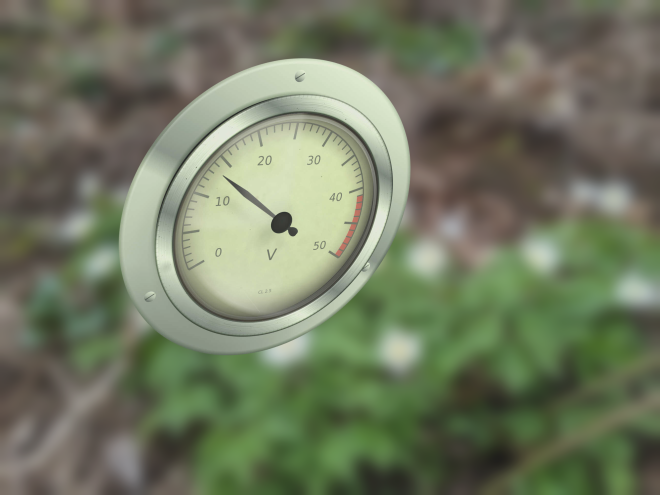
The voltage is value=13.5 unit=V
